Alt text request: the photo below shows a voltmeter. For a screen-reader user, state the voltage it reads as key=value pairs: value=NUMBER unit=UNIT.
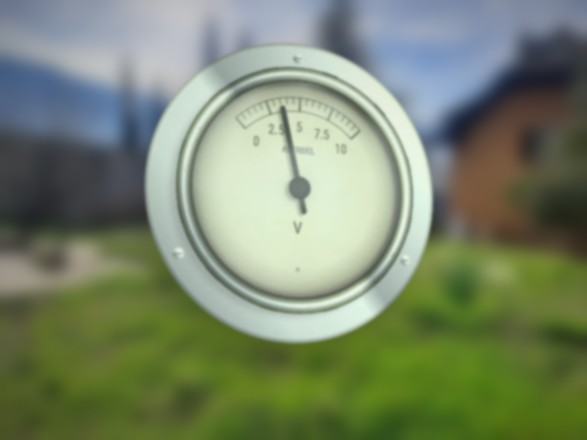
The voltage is value=3.5 unit=V
